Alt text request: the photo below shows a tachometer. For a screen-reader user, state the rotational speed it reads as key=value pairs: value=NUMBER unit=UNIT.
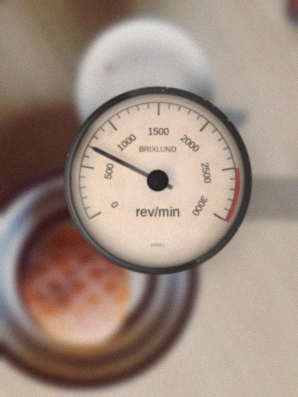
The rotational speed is value=700 unit=rpm
